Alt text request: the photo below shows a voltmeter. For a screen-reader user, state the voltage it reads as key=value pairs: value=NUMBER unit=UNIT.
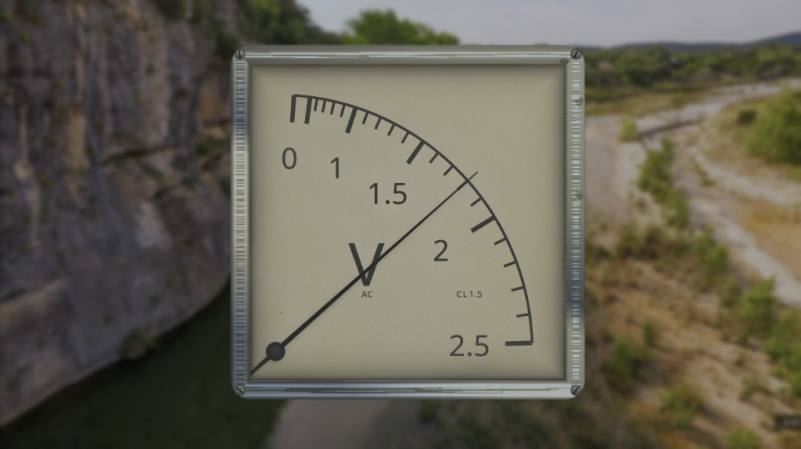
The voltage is value=1.8 unit=V
